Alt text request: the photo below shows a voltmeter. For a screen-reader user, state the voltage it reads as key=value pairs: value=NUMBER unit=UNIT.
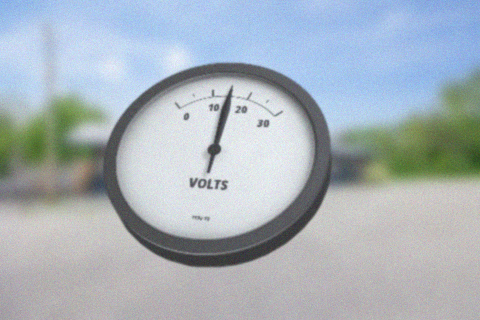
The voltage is value=15 unit=V
